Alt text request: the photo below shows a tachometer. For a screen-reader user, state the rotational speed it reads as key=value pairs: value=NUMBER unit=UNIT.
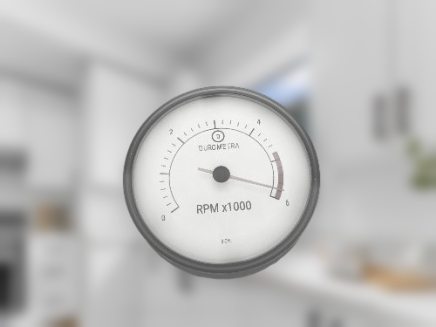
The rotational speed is value=5800 unit=rpm
